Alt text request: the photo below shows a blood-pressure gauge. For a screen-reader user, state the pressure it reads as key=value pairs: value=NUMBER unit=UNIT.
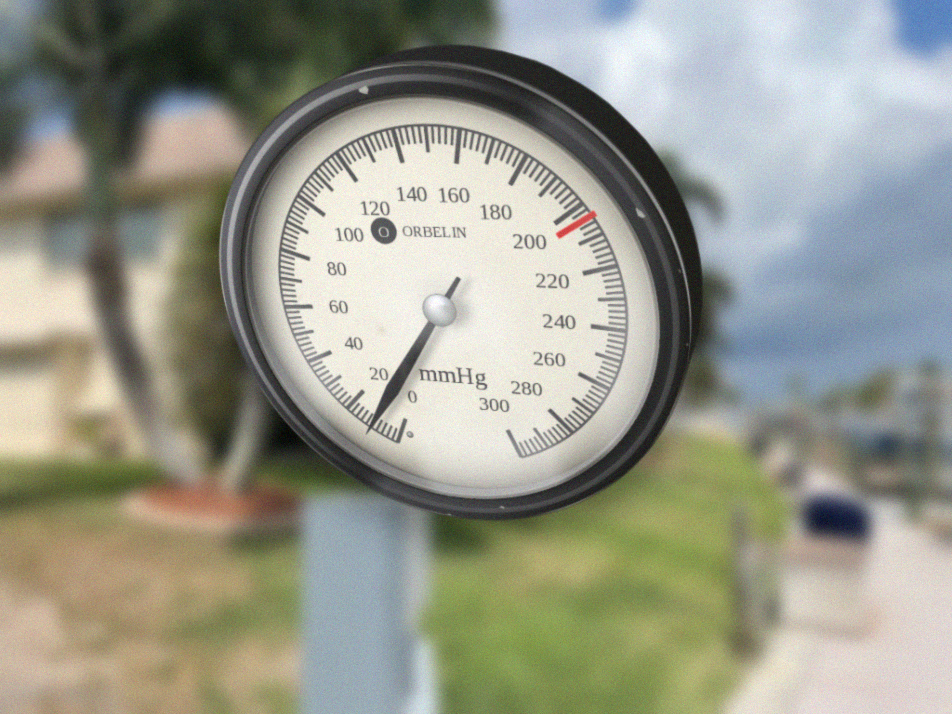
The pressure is value=10 unit=mmHg
